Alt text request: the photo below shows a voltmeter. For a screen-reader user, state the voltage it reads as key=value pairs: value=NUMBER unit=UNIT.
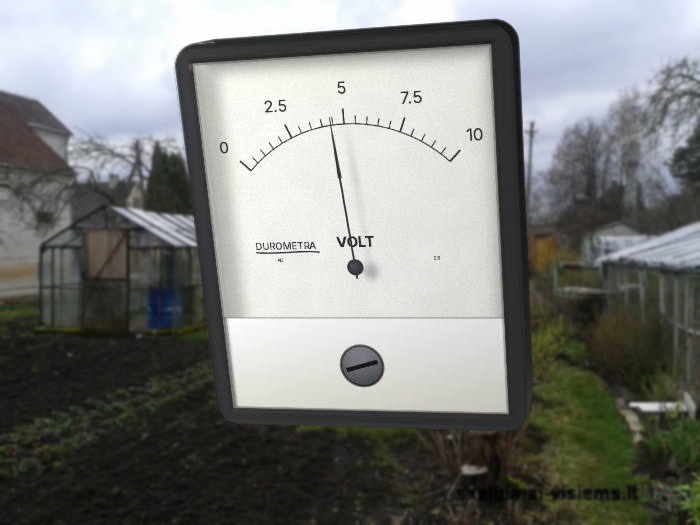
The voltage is value=4.5 unit=V
